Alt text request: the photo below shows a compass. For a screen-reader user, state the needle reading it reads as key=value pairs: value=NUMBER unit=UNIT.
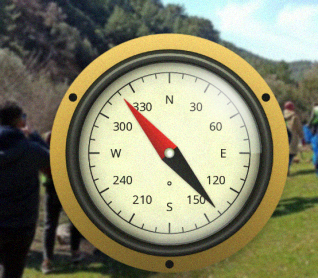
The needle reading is value=320 unit=°
